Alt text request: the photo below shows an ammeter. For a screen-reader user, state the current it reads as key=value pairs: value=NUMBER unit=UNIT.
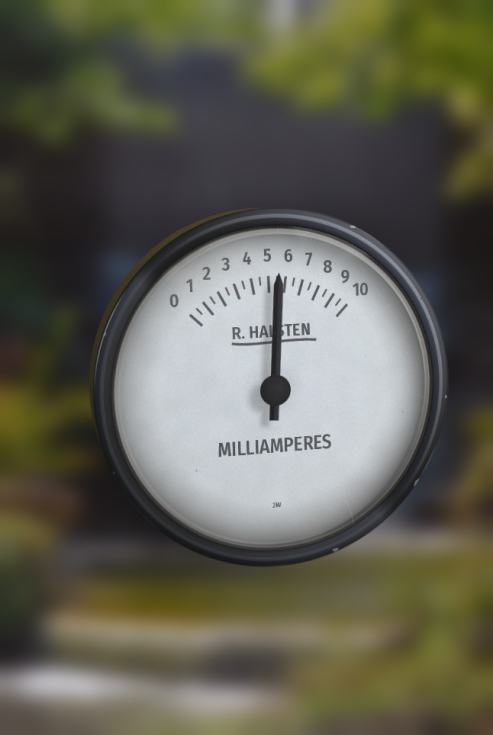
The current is value=5.5 unit=mA
